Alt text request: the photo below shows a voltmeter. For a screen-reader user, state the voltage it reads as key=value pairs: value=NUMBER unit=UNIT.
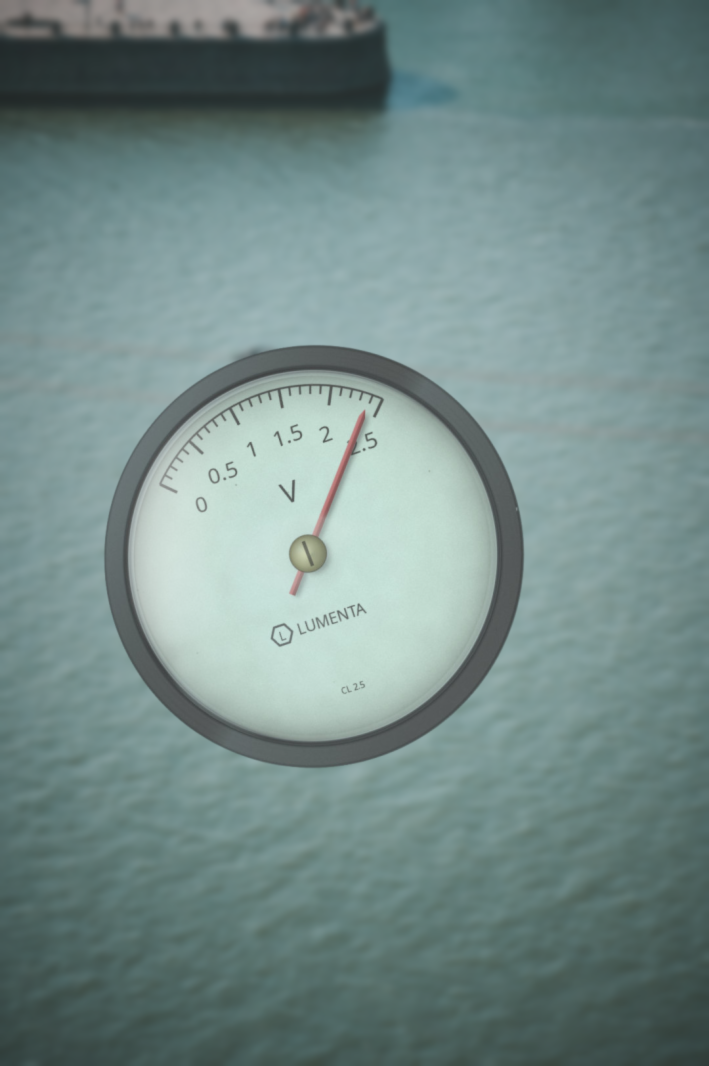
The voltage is value=2.4 unit=V
